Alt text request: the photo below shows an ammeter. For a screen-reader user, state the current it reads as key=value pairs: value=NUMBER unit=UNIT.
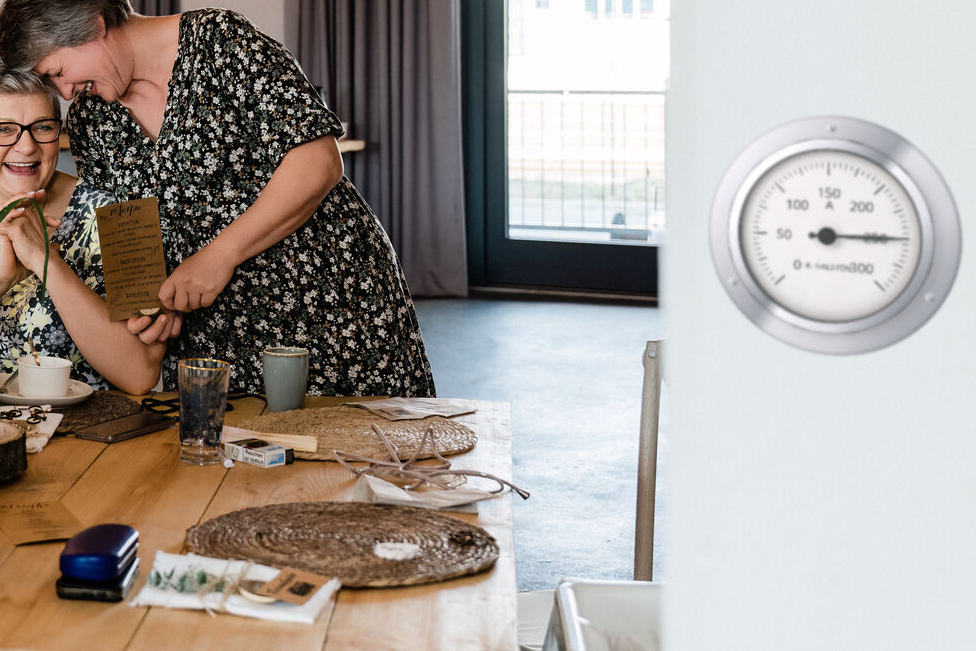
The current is value=250 unit=A
